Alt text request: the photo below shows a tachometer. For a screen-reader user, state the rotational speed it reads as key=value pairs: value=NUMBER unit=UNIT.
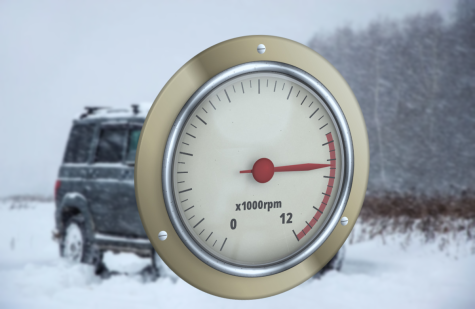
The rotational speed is value=9625 unit=rpm
